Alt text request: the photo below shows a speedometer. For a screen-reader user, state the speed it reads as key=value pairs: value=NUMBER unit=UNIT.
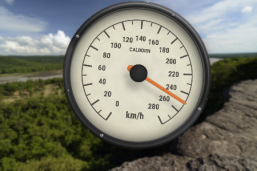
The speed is value=250 unit=km/h
